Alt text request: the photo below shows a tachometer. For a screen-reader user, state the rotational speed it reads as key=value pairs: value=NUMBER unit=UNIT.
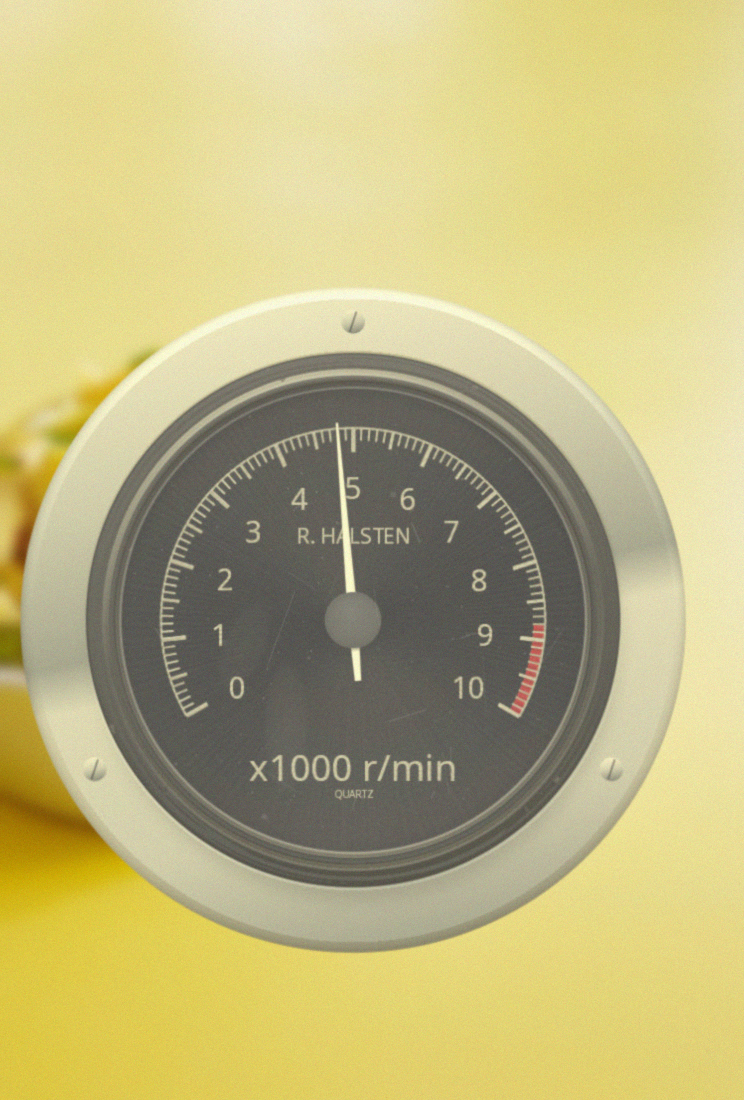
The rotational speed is value=4800 unit=rpm
